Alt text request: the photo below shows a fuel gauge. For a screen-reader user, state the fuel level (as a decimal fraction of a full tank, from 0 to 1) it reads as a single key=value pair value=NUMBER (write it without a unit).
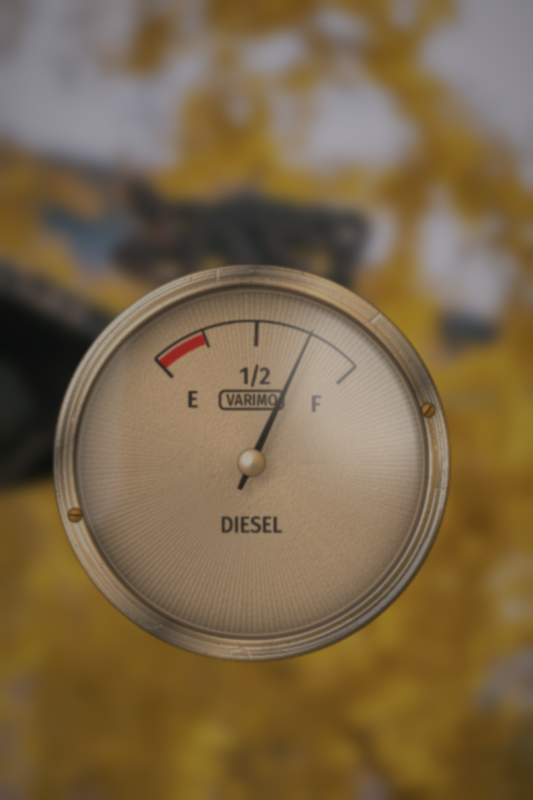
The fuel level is value=0.75
